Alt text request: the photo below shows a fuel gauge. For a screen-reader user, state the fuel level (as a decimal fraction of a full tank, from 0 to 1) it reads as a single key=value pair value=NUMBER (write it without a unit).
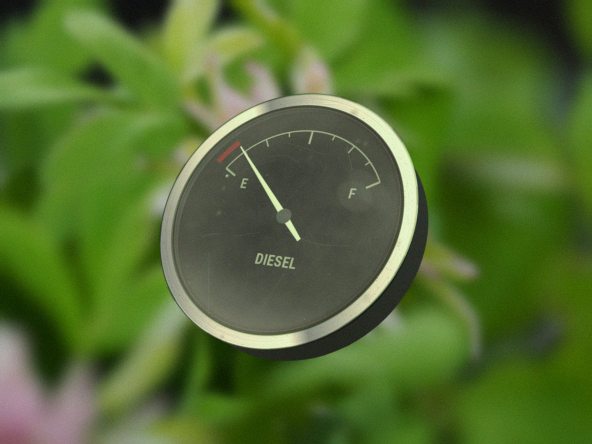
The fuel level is value=0.125
